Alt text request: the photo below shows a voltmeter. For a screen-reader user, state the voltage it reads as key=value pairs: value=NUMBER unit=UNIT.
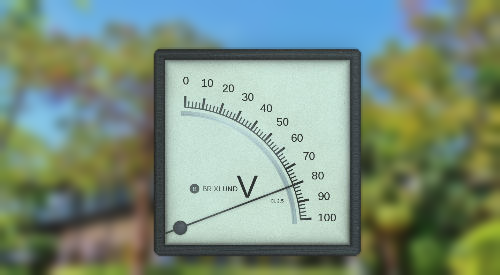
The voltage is value=80 unit=V
